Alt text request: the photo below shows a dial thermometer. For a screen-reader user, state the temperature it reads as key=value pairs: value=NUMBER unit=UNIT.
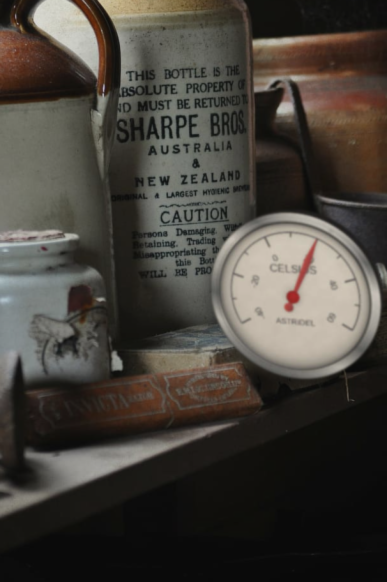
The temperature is value=20 unit=°C
